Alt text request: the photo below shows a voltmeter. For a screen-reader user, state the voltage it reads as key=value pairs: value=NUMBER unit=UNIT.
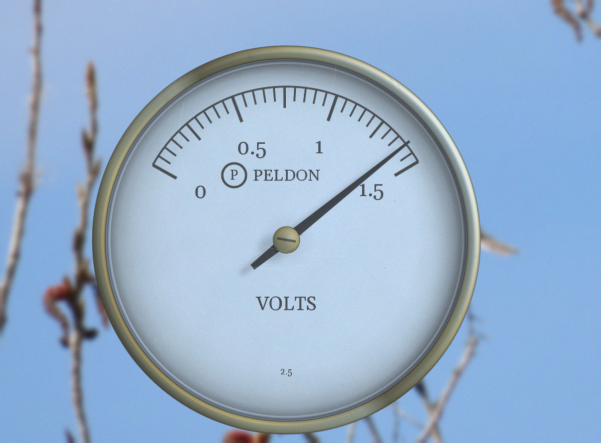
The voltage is value=1.4 unit=V
